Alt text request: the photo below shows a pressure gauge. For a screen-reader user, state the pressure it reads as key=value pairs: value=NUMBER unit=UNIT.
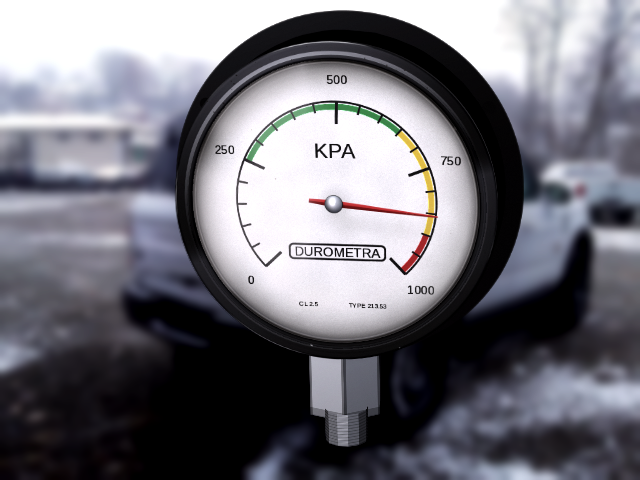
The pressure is value=850 unit=kPa
